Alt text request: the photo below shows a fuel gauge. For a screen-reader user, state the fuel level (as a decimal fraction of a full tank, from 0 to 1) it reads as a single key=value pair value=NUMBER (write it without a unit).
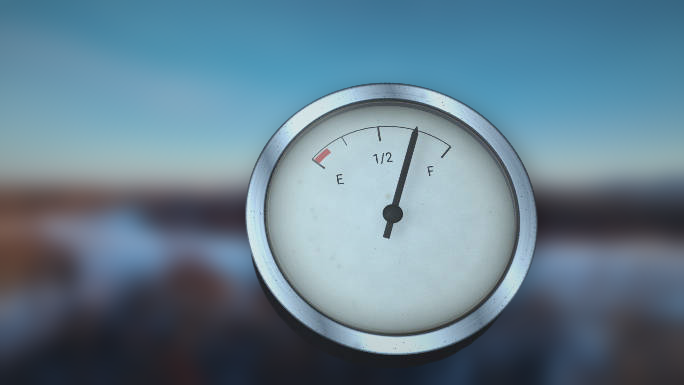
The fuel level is value=0.75
